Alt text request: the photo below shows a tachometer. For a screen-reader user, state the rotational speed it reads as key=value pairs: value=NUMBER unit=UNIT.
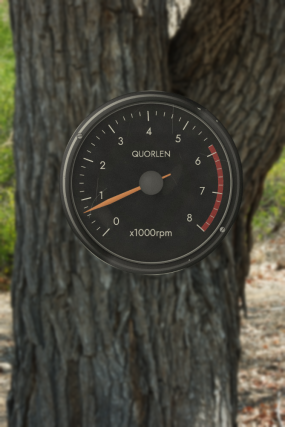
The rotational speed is value=700 unit=rpm
